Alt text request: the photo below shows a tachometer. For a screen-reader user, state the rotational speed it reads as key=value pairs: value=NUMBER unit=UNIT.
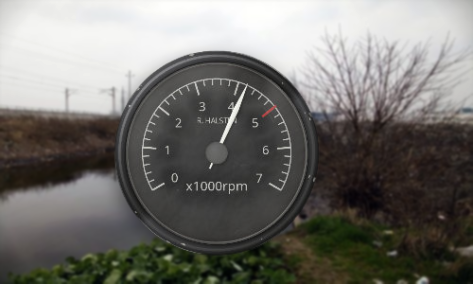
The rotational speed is value=4200 unit=rpm
